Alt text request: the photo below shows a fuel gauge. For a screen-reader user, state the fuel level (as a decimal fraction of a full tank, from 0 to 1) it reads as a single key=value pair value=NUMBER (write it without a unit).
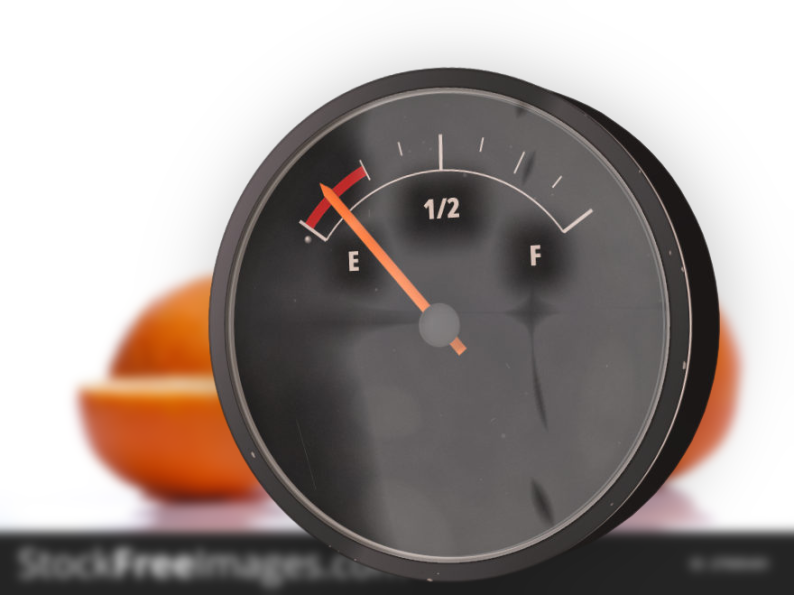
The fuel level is value=0.125
